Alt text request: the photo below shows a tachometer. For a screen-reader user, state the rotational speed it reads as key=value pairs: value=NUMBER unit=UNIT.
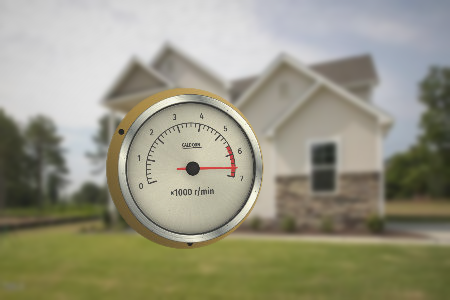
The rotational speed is value=6600 unit=rpm
